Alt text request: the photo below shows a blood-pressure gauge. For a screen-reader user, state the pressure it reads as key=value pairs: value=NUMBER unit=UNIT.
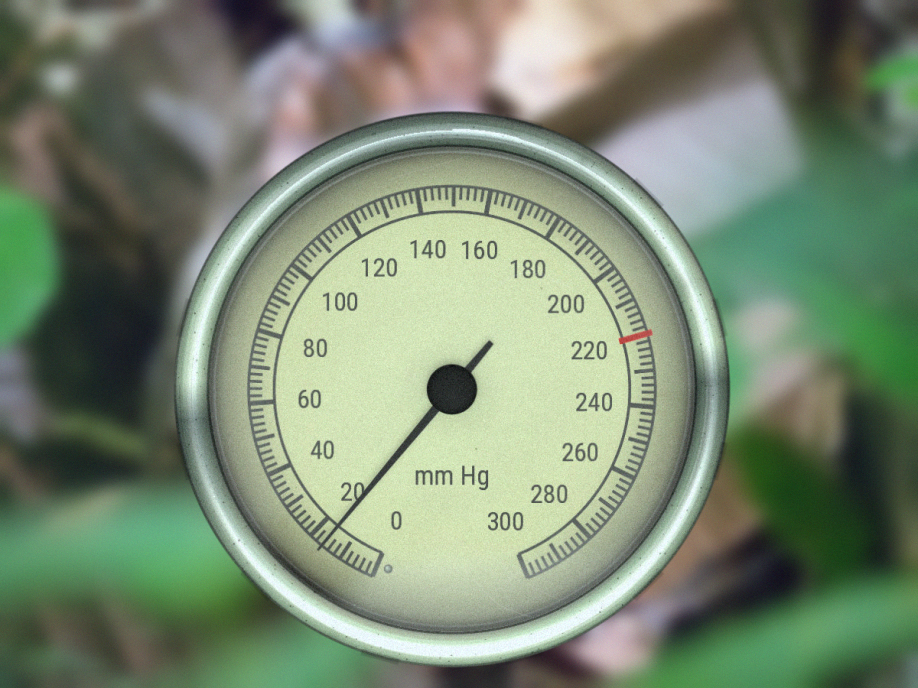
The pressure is value=16 unit=mmHg
